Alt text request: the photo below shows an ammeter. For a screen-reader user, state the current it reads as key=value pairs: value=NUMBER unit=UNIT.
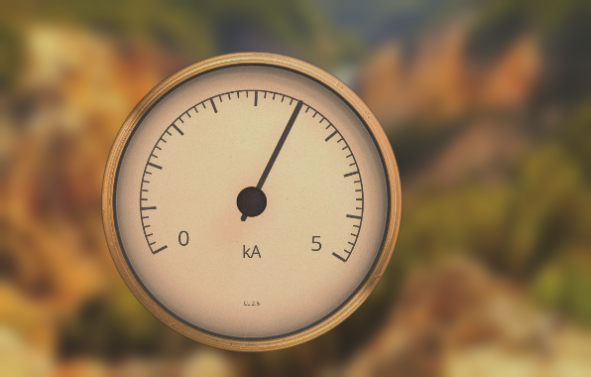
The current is value=3 unit=kA
